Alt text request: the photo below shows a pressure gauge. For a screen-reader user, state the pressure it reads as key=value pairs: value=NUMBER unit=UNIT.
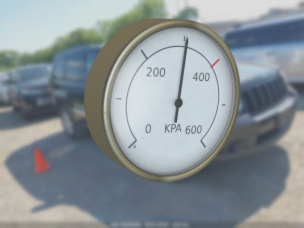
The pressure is value=300 unit=kPa
